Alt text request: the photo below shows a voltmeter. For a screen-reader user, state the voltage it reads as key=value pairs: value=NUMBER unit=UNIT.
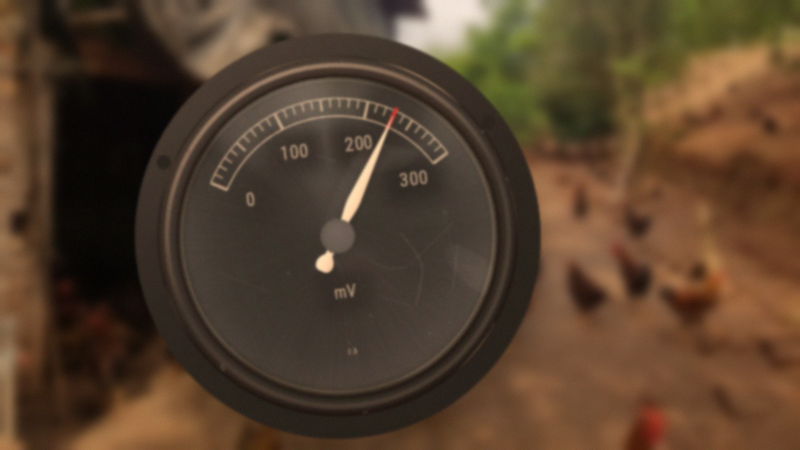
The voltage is value=230 unit=mV
